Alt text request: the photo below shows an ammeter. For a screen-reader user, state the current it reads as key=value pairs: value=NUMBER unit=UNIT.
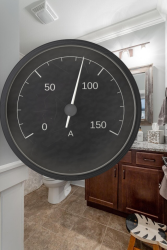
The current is value=85 unit=A
